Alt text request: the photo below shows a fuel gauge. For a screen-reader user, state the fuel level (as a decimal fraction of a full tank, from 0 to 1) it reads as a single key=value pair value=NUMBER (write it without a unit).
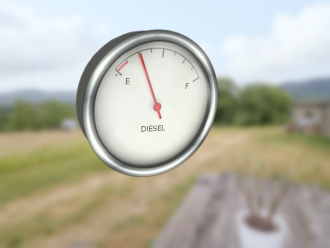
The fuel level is value=0.25
